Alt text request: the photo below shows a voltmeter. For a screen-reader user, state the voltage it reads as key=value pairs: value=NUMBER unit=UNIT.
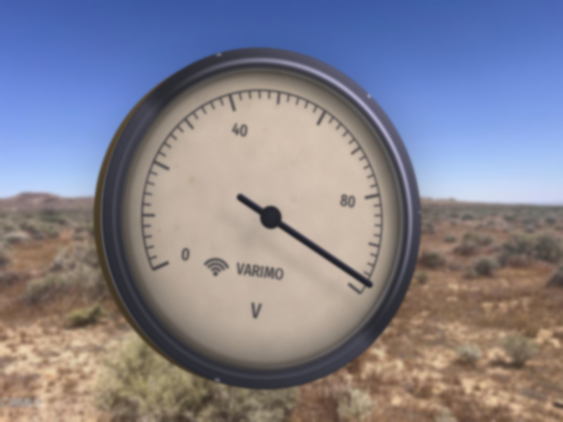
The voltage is value=98 unit=V
